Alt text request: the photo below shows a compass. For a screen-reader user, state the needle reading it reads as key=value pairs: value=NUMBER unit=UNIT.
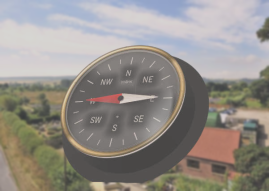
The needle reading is value=270 unit=°
